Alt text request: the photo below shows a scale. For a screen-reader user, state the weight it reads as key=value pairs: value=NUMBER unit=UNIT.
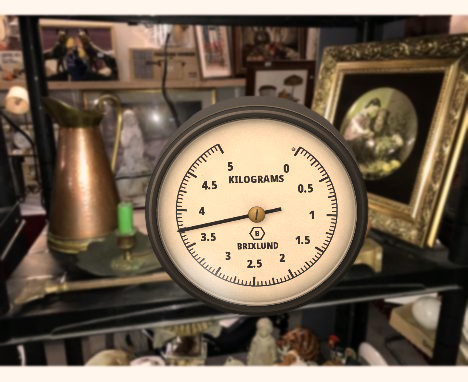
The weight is value=3.75 unit=kg
